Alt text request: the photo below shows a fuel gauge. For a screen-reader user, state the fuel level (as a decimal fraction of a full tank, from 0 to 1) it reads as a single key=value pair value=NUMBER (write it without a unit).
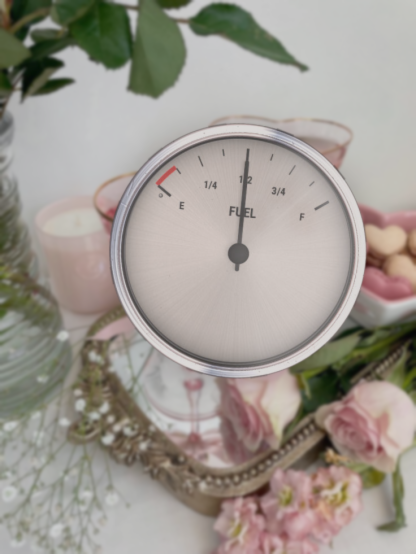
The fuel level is value=0.5
